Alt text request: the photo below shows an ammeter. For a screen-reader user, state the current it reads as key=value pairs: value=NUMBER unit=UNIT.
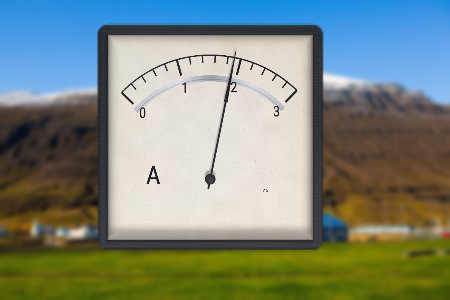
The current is value=1.9 unit=A
